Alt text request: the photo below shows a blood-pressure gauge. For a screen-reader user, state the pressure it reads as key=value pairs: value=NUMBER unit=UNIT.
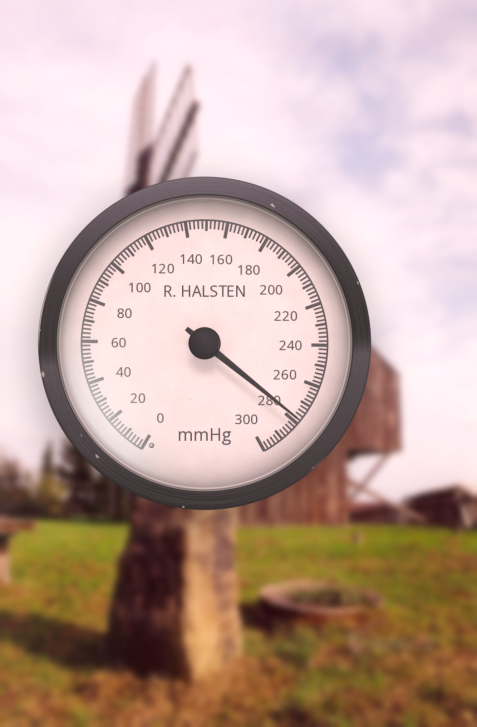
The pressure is value=278 unit=mmHg
